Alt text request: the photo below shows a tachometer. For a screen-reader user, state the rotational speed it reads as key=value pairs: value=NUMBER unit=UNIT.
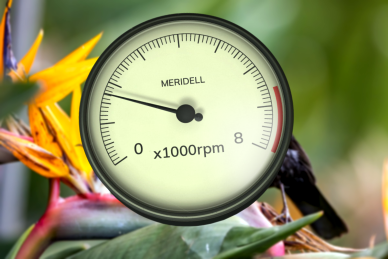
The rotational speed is value=1700 unit=rpm
